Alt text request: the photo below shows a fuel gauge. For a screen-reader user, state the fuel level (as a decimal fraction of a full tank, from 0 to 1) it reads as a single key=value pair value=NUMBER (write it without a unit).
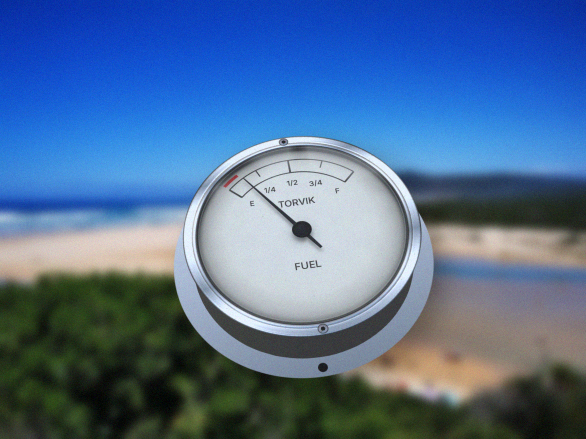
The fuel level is value=0.125
